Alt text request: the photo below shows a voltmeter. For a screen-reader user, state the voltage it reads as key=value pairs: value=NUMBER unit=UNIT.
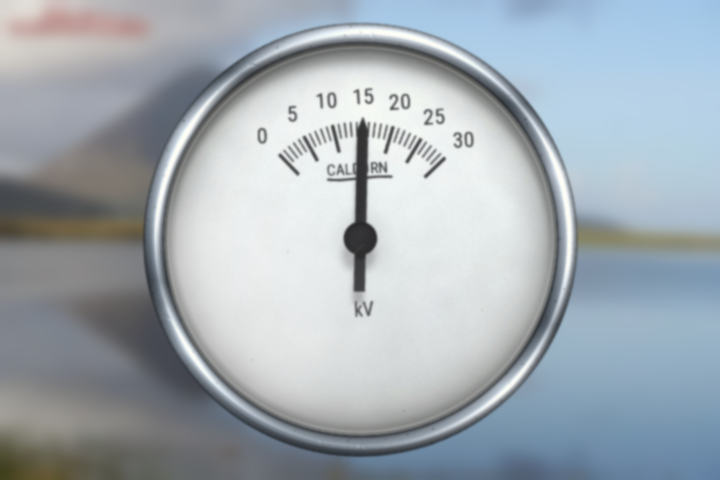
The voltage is value=15 unit=kV
